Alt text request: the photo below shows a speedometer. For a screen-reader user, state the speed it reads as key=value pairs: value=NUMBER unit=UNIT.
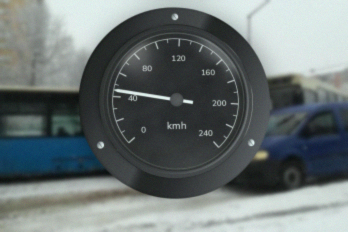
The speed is value=45 unit=km/h
